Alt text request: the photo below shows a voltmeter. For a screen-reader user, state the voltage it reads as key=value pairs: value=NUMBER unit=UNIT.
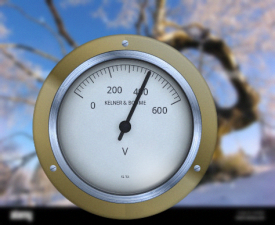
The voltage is value=400 unit=V
